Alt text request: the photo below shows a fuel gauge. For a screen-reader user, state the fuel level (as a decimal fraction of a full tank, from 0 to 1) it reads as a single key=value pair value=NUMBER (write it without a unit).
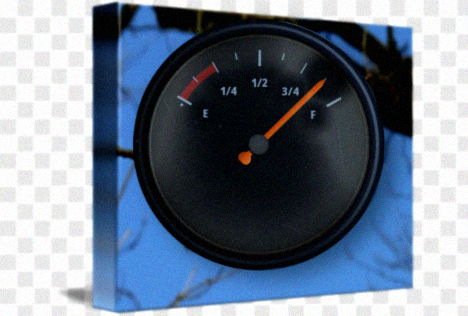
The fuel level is value=0.875
